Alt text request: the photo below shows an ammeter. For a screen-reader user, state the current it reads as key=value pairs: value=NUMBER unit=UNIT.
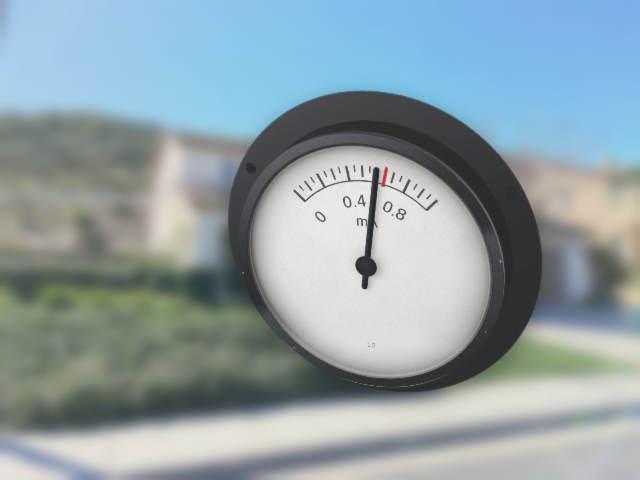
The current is value=0.6 unit=mA
